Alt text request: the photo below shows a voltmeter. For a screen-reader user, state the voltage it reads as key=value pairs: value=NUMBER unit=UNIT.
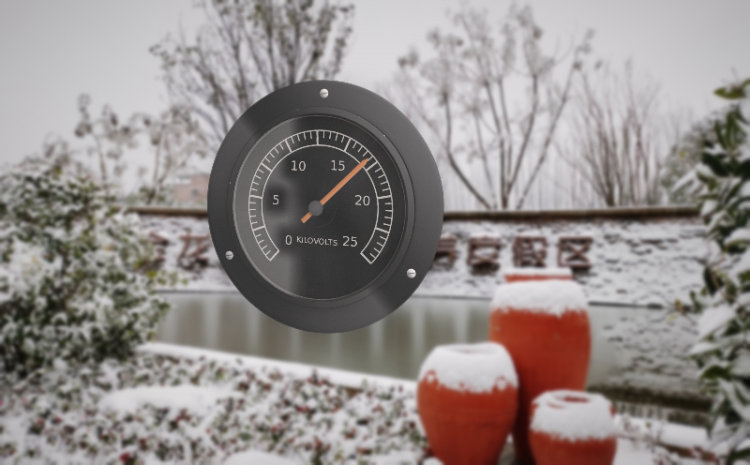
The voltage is value=17 unit=kV
